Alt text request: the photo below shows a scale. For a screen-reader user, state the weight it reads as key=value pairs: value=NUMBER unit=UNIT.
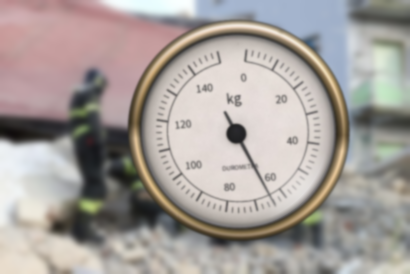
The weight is value=64 unit=kg
